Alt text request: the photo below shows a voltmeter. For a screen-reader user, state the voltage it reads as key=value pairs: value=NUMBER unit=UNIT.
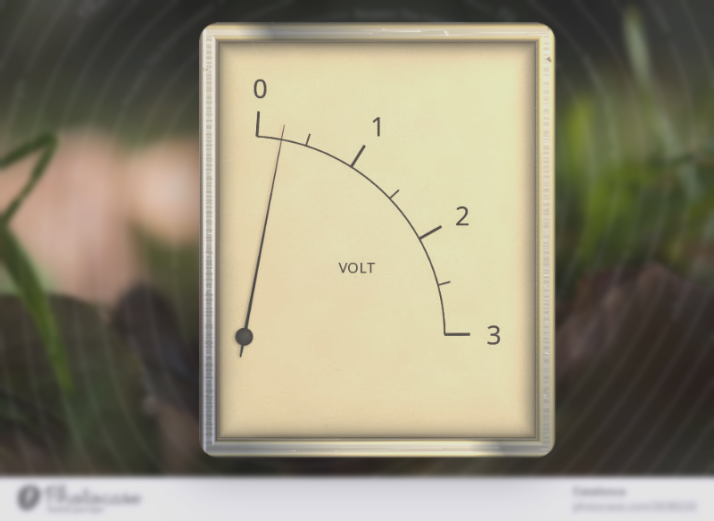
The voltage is value=0.25 unit=V
